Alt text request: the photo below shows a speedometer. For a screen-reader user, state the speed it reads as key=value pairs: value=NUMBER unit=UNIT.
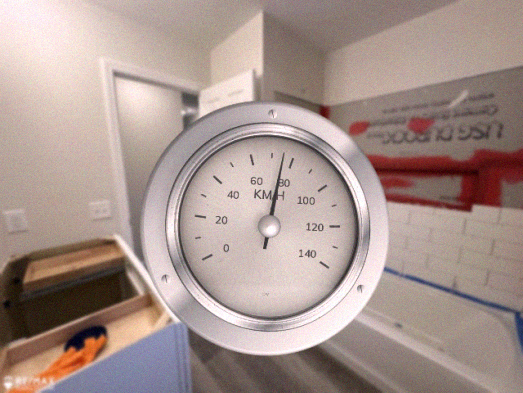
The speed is value=75 unit=km/h
